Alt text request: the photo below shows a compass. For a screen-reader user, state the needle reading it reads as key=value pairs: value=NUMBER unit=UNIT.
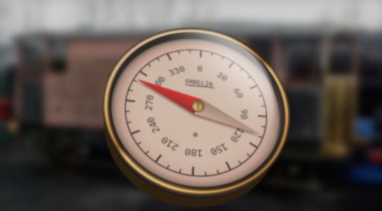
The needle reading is value=290 unit=°
